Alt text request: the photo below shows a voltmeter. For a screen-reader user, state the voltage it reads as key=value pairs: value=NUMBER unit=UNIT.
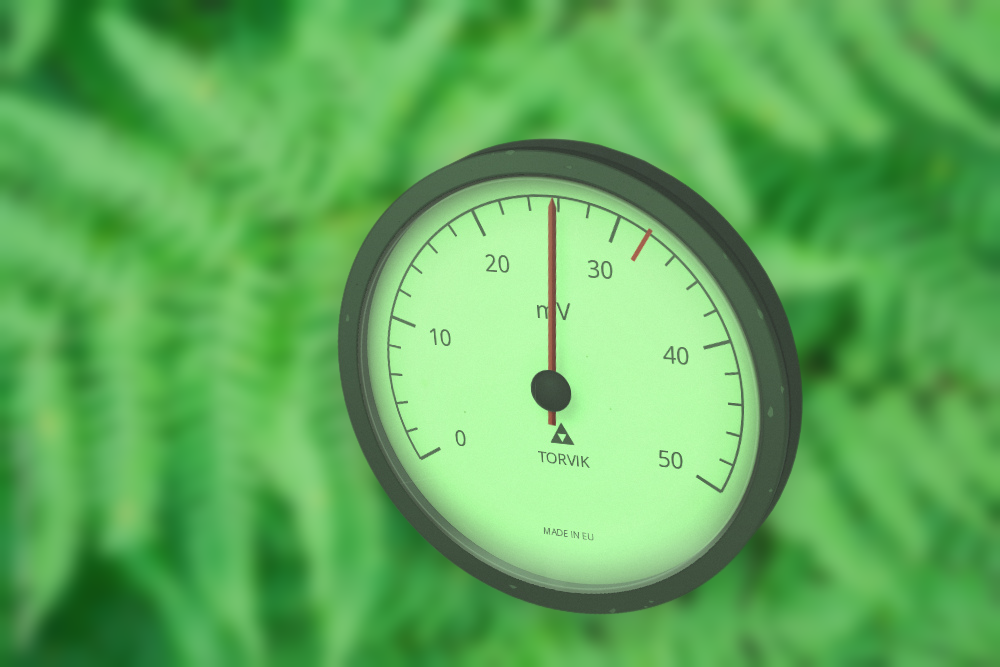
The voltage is value=26 unit=mV
